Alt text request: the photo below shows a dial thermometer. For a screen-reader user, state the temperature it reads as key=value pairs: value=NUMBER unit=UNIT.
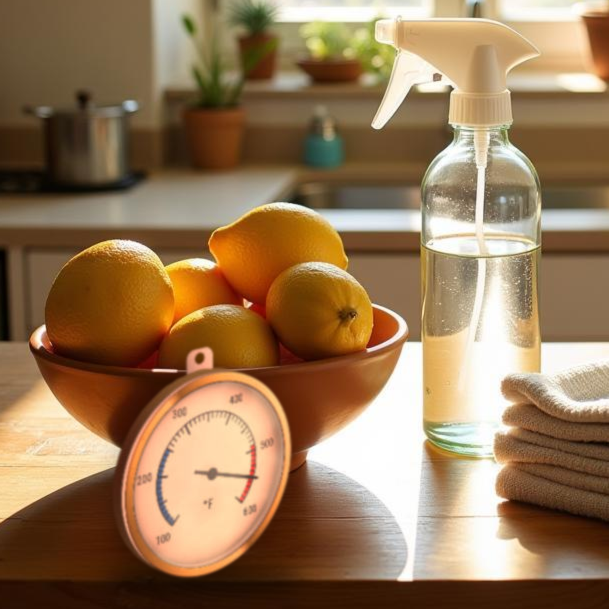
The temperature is value=550 unit=°F
